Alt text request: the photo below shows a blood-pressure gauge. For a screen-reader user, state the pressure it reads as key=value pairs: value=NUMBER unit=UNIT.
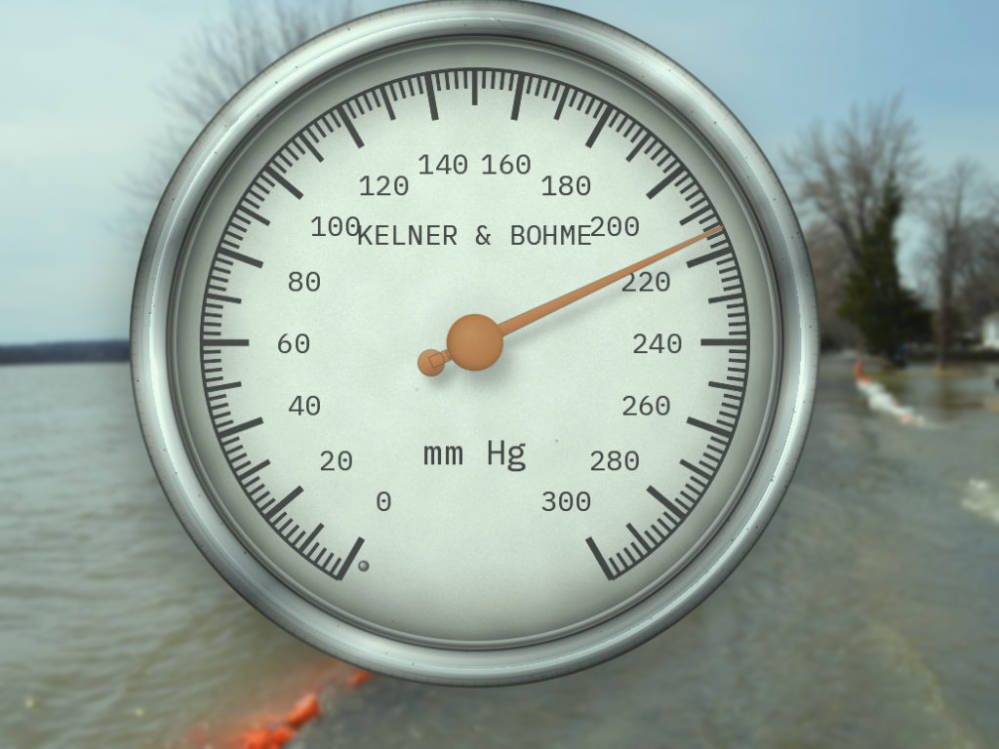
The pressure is value=215 unit=mmHg
